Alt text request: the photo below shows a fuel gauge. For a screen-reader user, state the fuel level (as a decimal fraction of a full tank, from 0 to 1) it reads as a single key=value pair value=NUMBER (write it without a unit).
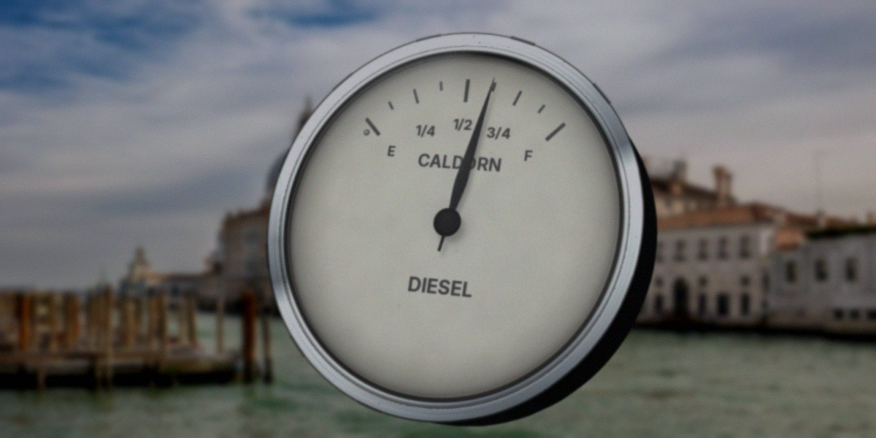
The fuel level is value=0.625
